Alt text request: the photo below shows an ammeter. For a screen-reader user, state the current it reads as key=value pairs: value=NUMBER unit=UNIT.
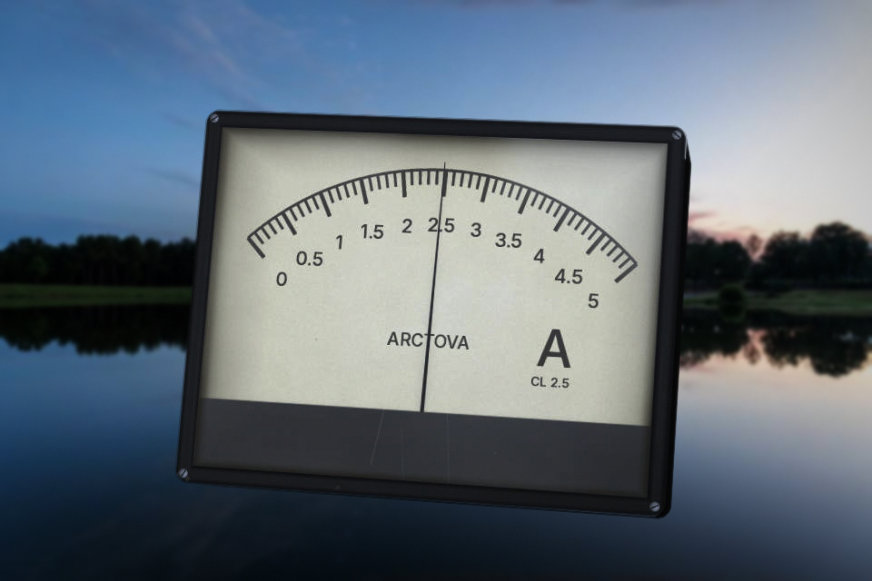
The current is value=2.5 unit=A
